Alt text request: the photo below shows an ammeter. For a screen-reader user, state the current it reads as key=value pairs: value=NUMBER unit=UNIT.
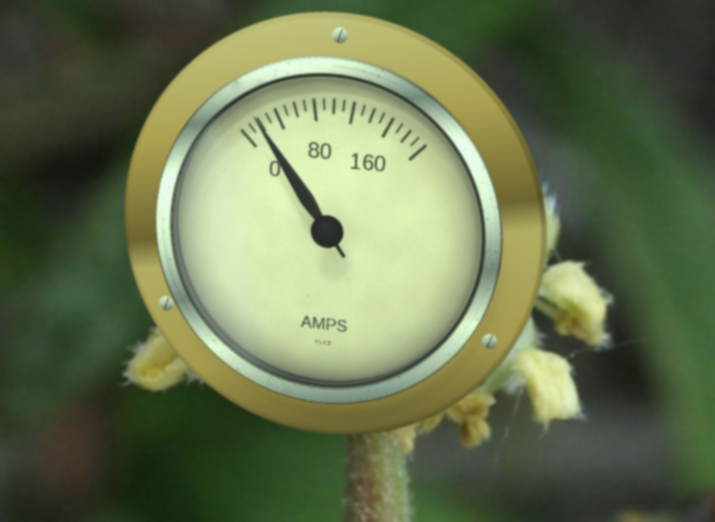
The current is value=20 unit=A
